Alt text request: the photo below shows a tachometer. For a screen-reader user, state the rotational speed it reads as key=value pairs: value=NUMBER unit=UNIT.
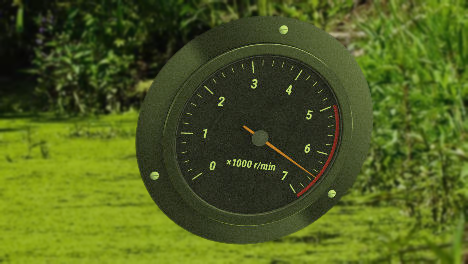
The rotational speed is value=6500 unit=rpm
